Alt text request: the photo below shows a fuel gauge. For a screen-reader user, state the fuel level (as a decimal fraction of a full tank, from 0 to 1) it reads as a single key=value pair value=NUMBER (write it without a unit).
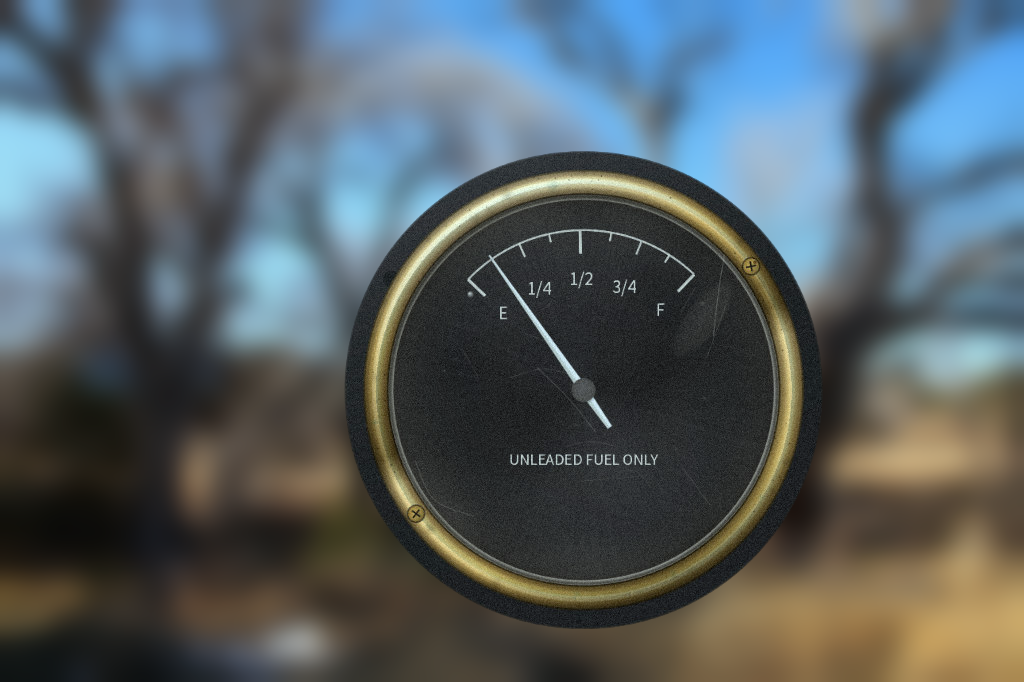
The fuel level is value=0.125
